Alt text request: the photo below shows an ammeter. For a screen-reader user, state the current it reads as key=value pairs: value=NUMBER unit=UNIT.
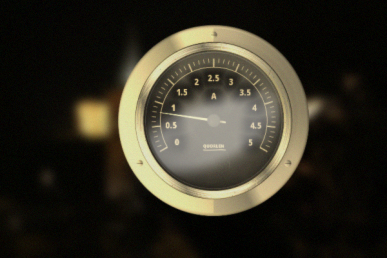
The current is value=0.8 unit=A
